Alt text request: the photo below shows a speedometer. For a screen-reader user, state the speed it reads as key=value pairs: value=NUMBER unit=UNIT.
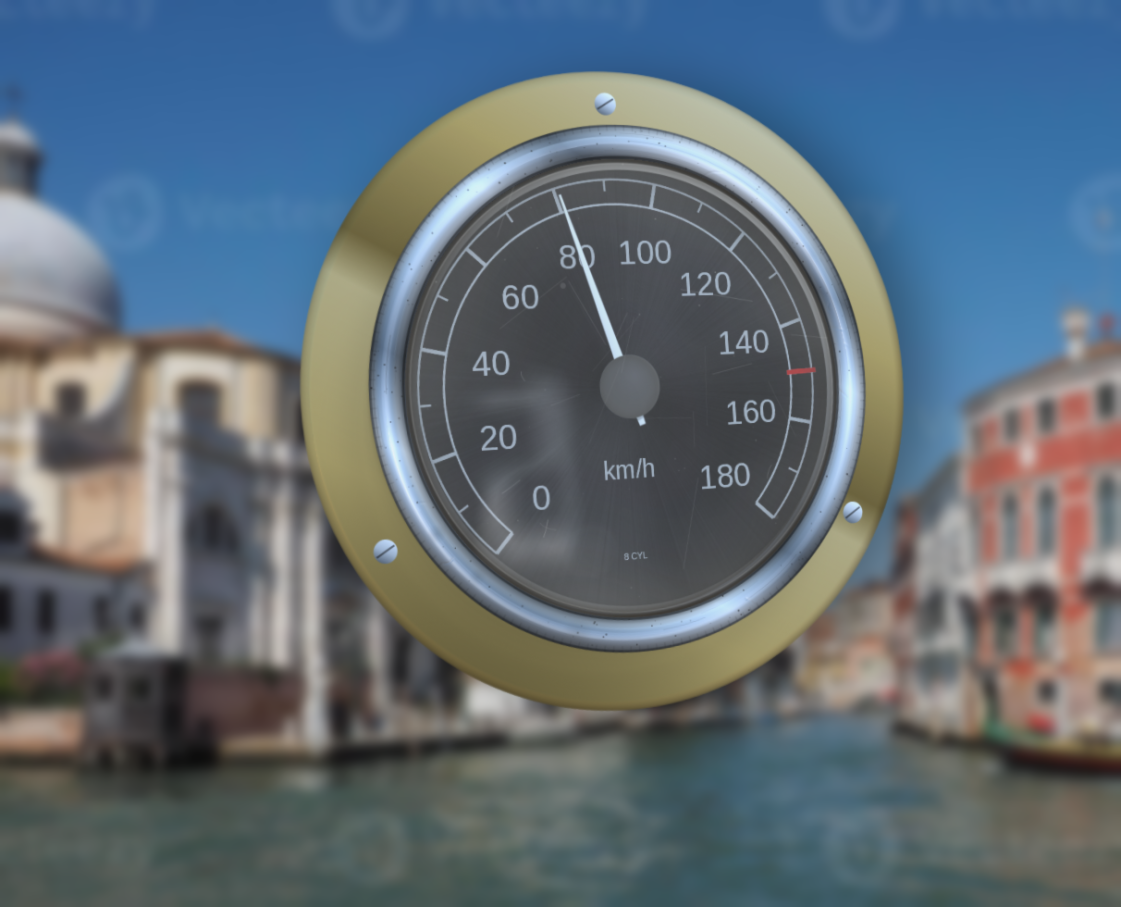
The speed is value=80 unit=km/h
